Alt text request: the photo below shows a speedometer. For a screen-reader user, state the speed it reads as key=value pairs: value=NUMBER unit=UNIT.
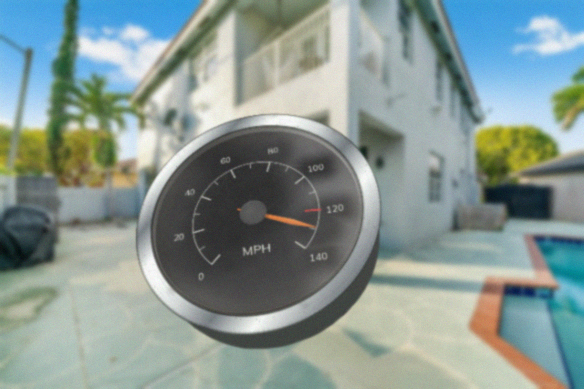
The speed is value=130 unit=mph
